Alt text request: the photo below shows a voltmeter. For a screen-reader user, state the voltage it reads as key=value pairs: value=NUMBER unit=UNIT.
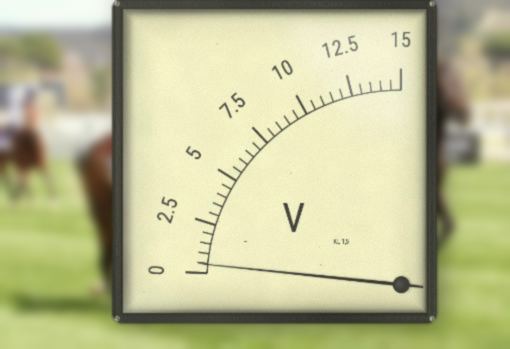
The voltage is value=0.5 unit=V
